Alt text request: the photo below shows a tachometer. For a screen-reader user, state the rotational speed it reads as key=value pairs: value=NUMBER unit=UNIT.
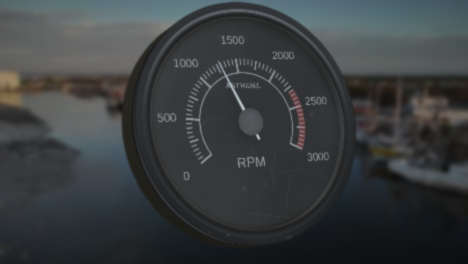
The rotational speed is value=1250 unit=rpm
